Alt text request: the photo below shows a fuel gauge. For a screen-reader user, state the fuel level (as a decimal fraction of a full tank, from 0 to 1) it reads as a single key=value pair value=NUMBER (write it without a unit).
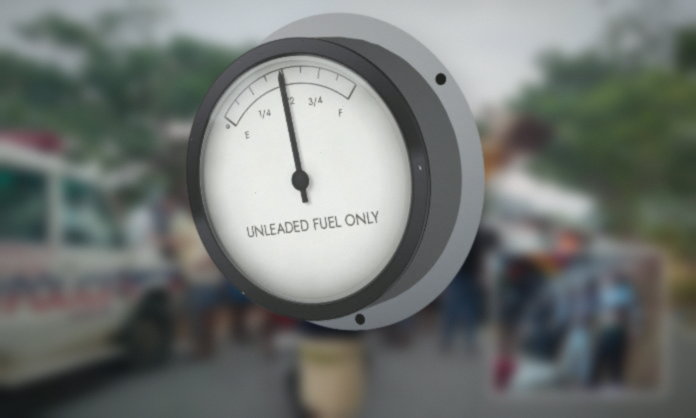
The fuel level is value=0.5
